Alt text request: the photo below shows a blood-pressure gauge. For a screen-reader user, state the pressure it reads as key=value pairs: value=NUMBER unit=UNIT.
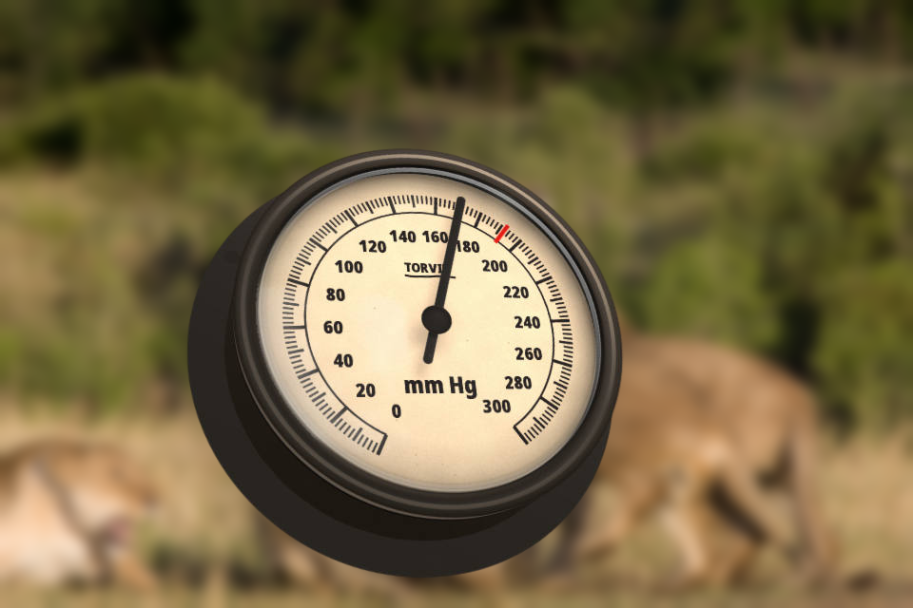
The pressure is value=170 unit=mmHg
